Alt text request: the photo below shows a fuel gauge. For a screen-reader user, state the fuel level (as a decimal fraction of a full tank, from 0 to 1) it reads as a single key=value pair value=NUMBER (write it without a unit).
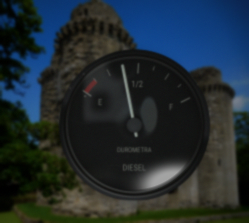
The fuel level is value=0.375
